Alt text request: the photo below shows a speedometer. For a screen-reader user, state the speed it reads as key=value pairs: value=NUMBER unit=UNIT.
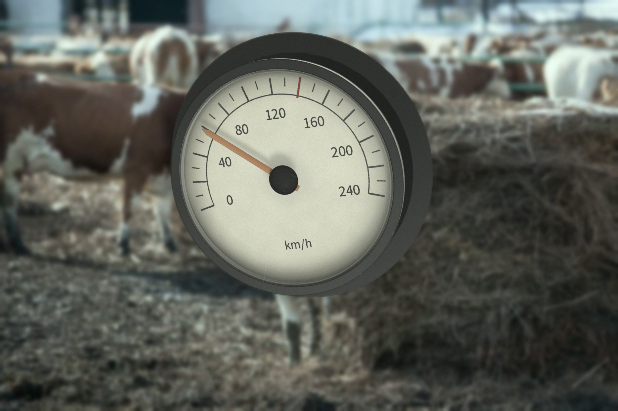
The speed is value=60 unit=km/h
